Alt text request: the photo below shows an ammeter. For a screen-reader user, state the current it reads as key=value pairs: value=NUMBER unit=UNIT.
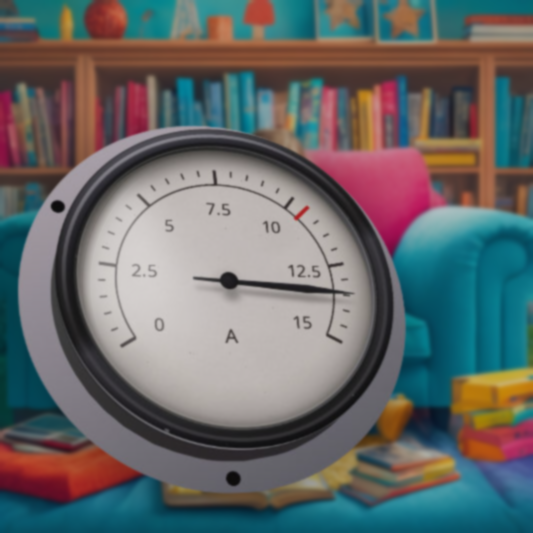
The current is value=13.5 unit=A
